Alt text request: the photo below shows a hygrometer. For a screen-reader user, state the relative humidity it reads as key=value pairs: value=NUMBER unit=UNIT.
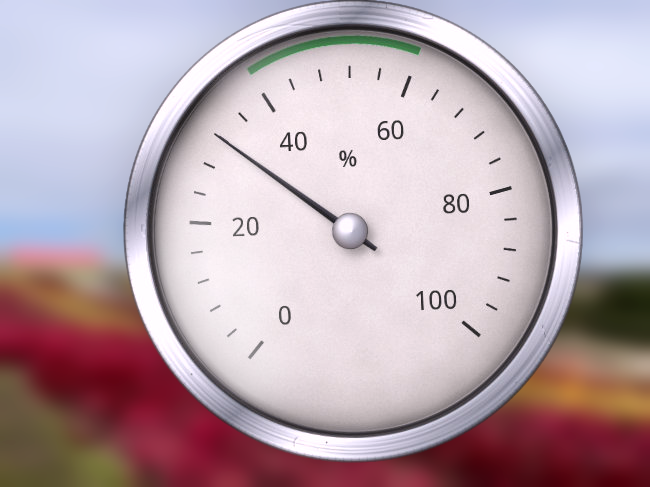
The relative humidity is value=32 unit=%
